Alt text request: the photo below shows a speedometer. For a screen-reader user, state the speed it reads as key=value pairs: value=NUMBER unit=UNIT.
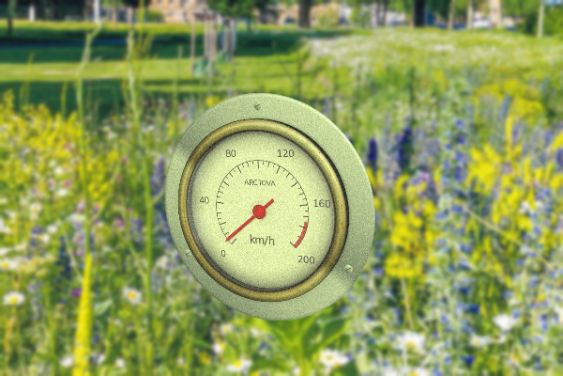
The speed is value=5 unit=km/h
